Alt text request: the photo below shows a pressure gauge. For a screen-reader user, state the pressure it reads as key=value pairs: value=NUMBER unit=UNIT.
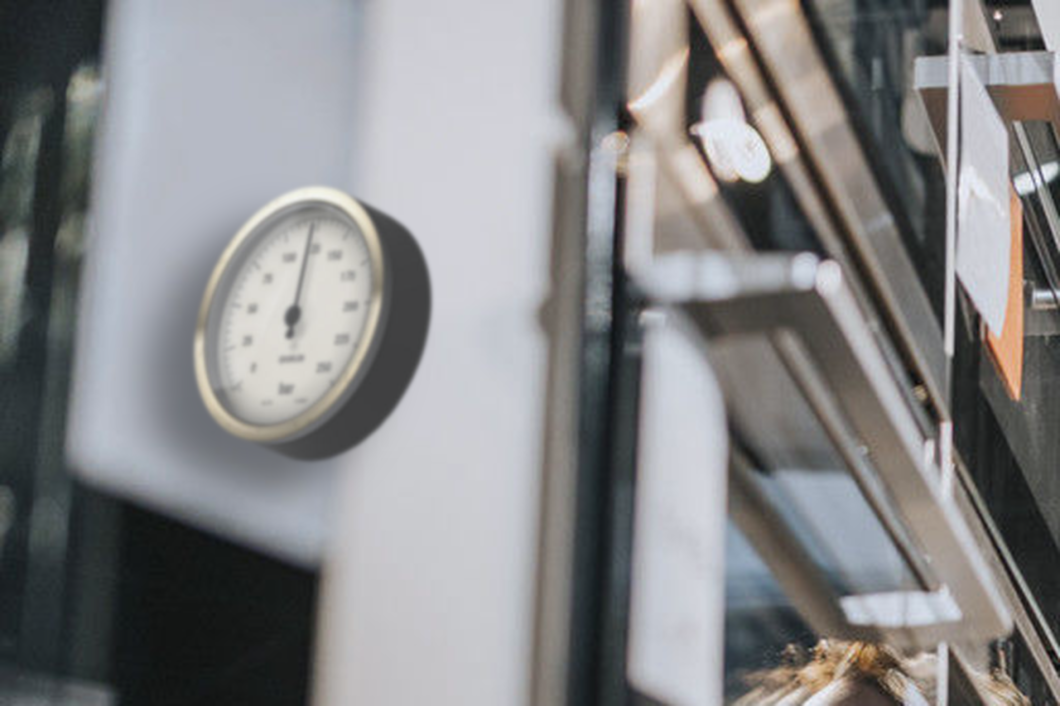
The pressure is value=125 unit=bar
